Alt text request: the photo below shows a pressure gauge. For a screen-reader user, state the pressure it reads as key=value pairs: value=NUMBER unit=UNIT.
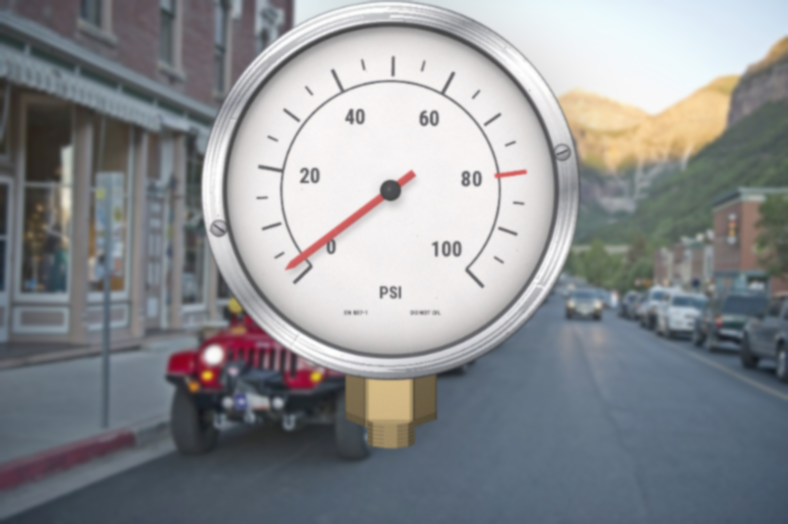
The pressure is value=2.5 unit=psi
